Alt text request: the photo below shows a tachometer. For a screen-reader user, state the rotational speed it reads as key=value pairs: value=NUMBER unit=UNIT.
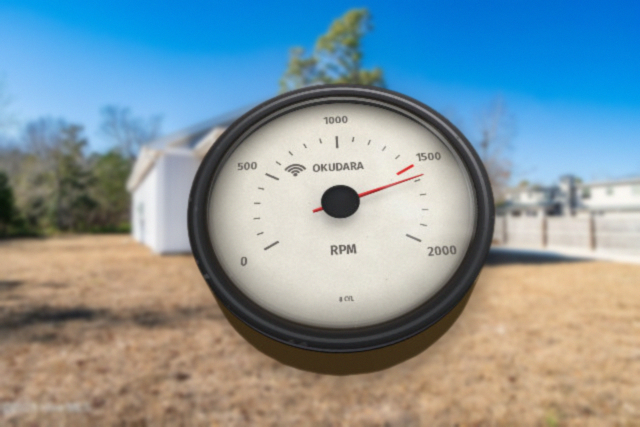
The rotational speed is value=1600 unit=rpm
